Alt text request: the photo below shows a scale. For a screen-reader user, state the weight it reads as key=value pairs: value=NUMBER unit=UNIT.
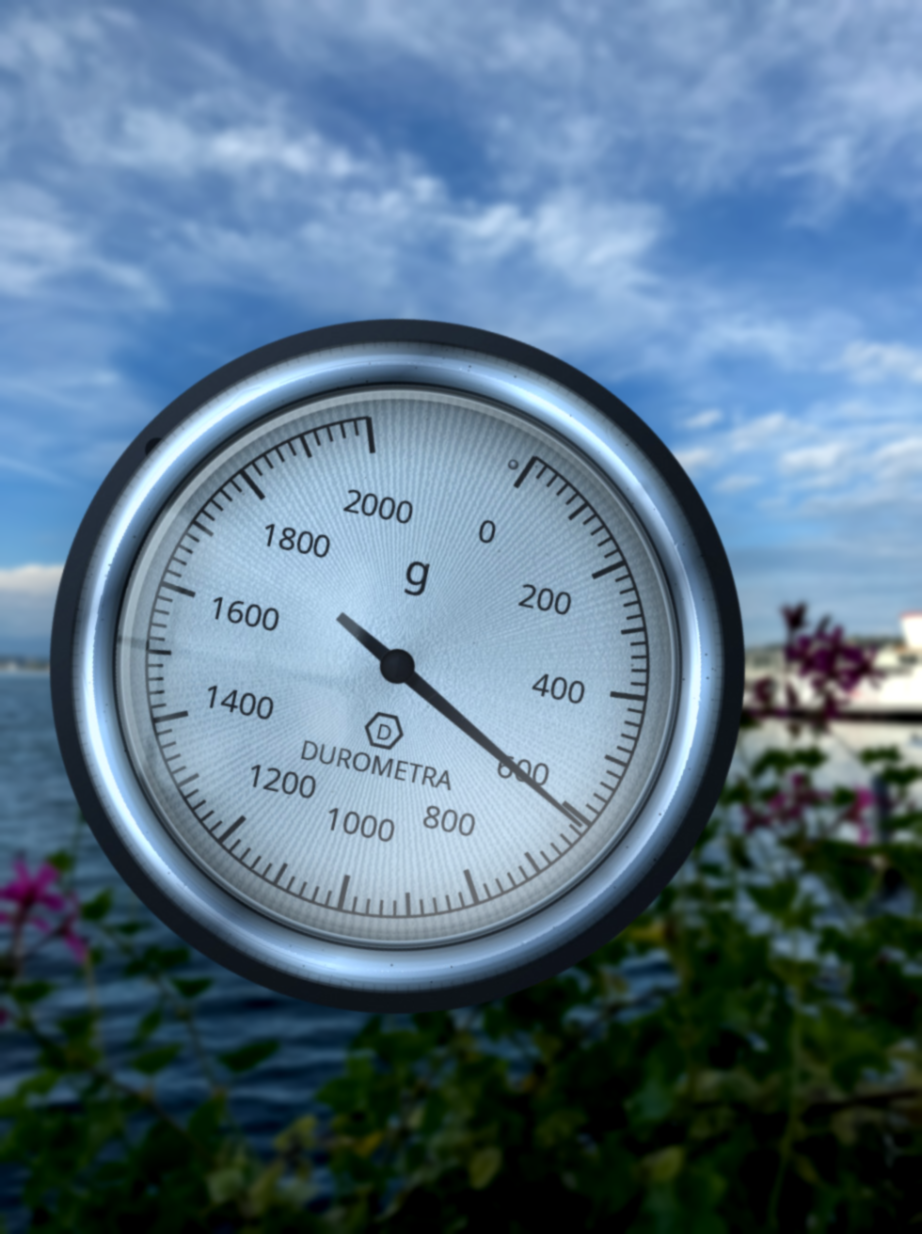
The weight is value=610 unit=g
